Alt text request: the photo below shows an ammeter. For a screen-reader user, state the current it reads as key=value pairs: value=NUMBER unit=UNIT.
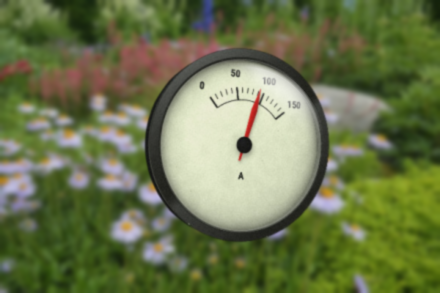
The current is value=90 unit=A
